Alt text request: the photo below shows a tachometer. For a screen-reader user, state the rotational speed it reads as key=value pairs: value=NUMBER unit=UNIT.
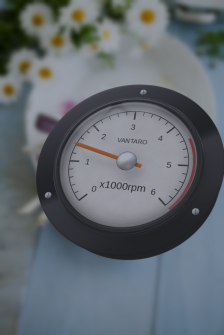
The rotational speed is value=1400 unit=rpm
